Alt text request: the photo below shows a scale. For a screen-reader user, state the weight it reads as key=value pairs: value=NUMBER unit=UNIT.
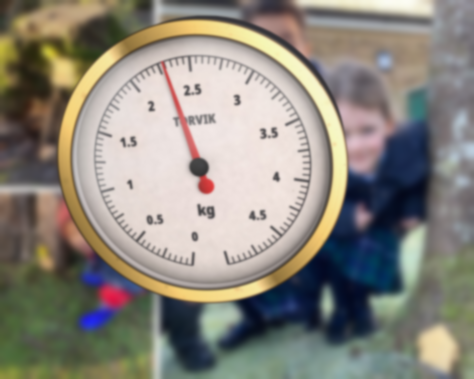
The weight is value=2.3 unit=kg
